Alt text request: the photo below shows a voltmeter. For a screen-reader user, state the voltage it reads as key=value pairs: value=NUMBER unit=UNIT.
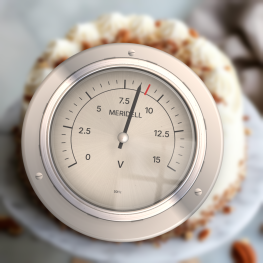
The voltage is value=8.5 unit=V
